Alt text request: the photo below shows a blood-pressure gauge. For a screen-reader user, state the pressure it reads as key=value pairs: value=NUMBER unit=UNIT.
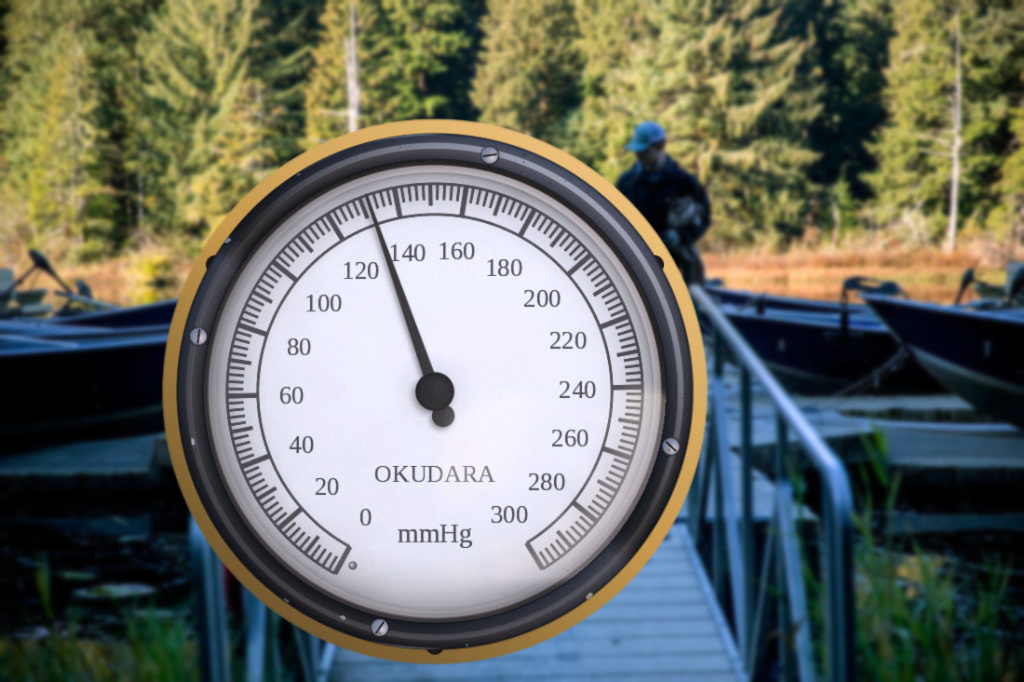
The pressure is value=132 unit=mmHg
